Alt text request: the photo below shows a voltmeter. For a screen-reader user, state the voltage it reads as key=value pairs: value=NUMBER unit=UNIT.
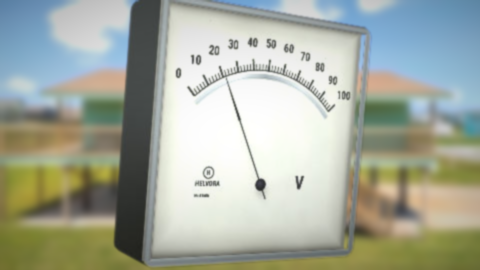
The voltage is value=20 unit=V
